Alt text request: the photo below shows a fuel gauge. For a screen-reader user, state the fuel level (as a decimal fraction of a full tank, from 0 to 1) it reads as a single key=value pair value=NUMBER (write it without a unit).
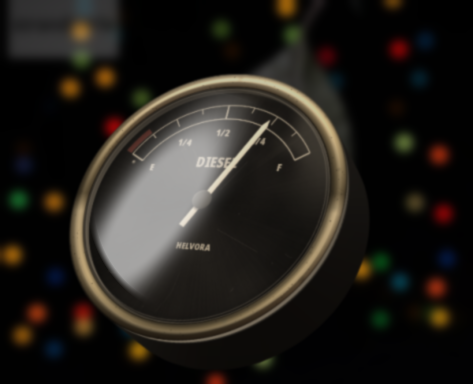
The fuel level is value=0.75
